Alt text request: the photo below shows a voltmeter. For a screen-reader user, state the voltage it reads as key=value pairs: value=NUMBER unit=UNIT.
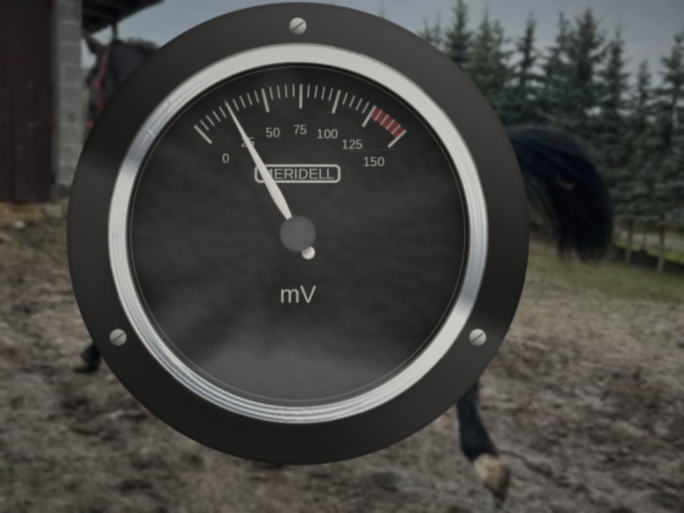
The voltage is value=25 unit=mV
